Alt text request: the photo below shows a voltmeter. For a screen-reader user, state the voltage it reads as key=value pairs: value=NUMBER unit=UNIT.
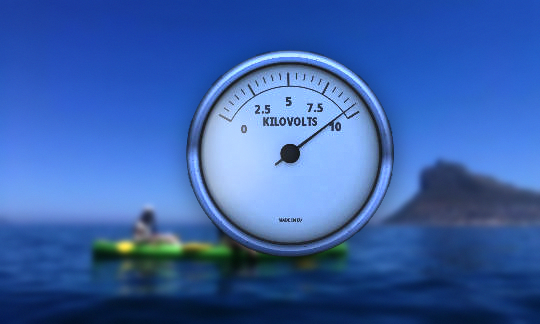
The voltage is value=9.5 unit=kV
